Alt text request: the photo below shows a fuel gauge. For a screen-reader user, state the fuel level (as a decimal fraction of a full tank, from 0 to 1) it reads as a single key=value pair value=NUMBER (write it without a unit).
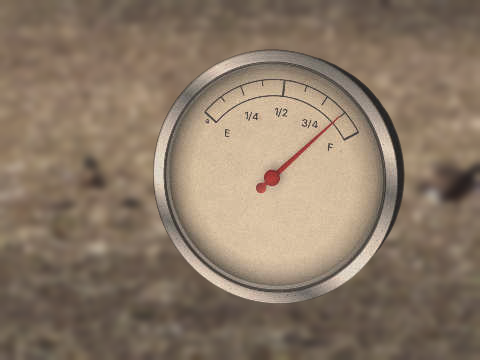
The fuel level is value=0.875
